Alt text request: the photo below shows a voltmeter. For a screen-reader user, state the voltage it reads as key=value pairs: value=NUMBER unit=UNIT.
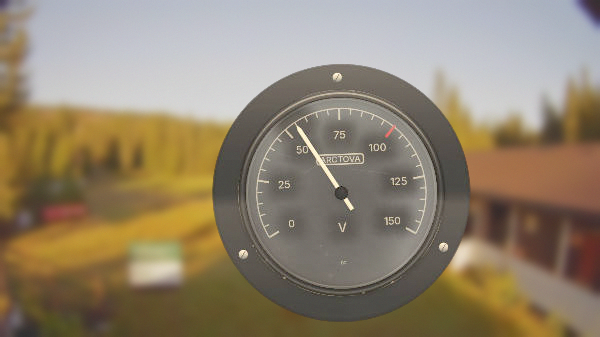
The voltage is value=55 unit=V
